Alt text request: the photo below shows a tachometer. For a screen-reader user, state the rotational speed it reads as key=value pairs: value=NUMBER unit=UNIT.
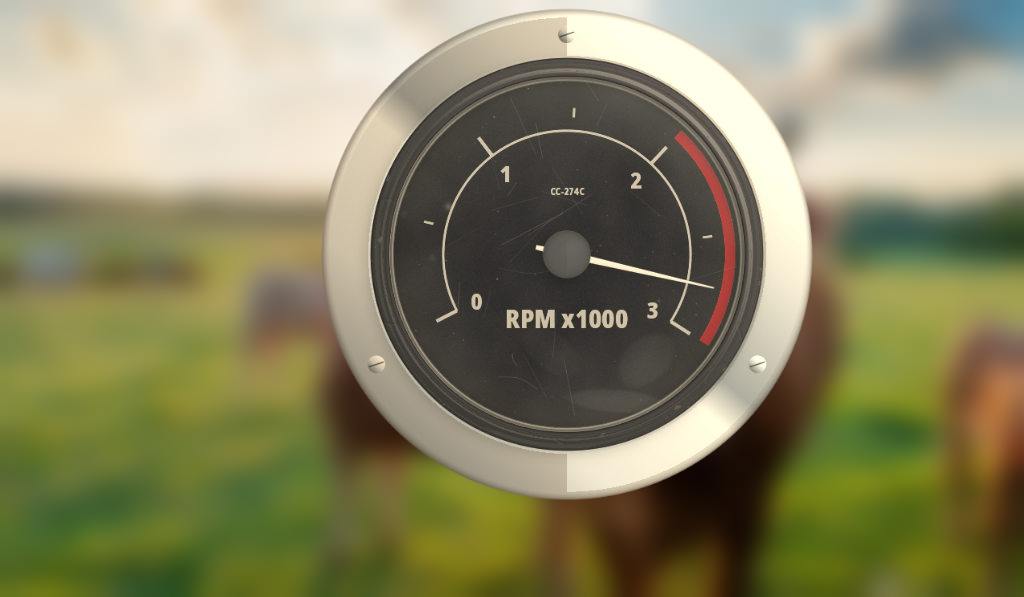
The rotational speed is value=2750 unit=rpm
